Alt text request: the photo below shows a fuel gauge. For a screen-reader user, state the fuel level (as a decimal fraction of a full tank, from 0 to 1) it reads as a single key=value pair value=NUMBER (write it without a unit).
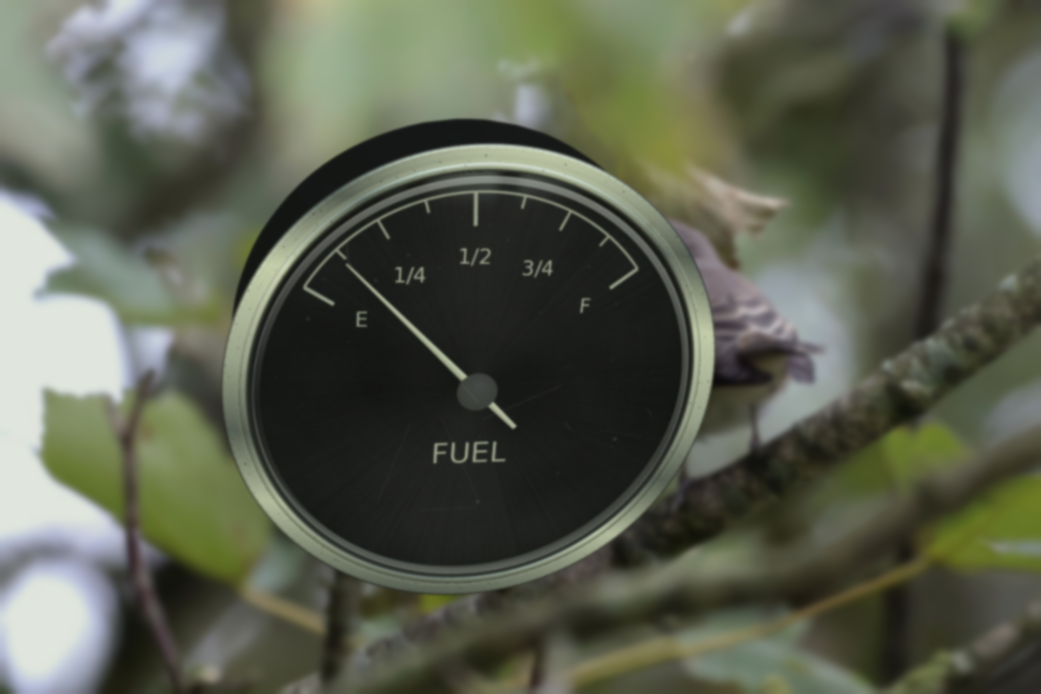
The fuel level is value=0.125
